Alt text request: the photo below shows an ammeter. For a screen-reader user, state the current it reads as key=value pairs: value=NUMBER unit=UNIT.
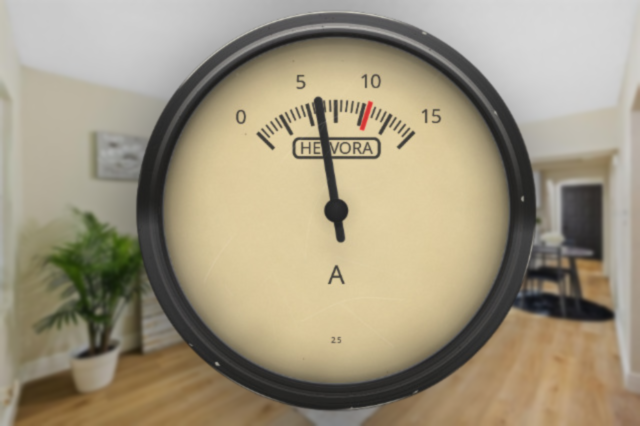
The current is value=6 unit=A
